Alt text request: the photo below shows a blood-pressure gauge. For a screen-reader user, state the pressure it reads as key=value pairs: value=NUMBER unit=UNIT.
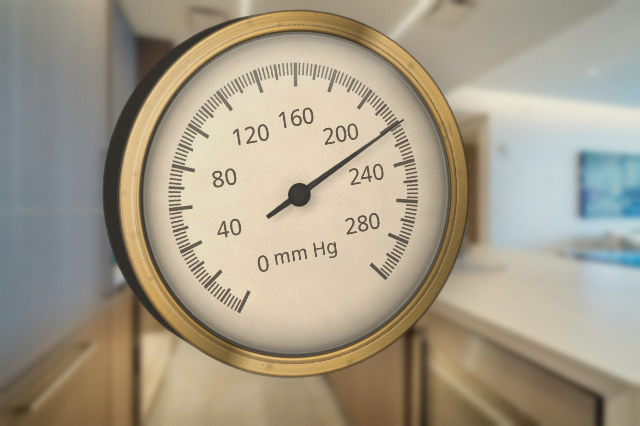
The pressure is value=220 unit=mmHg
